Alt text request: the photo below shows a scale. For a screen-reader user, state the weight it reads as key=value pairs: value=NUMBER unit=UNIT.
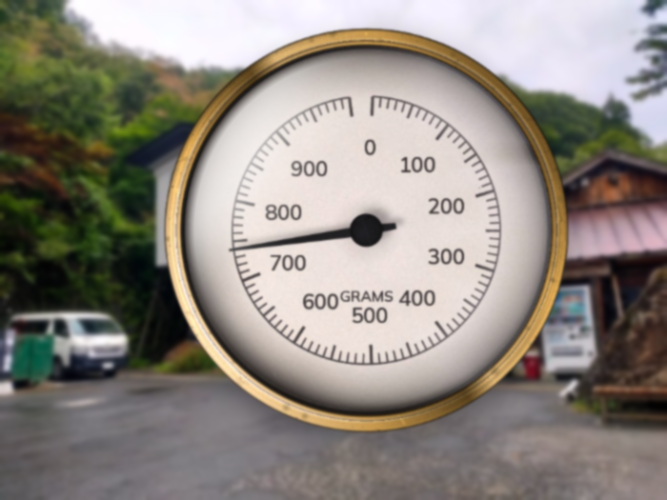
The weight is value=740 unit=g
